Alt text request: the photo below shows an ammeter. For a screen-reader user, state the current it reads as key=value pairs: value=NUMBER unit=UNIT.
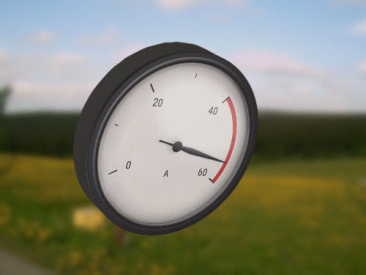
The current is value=55 unit=A
